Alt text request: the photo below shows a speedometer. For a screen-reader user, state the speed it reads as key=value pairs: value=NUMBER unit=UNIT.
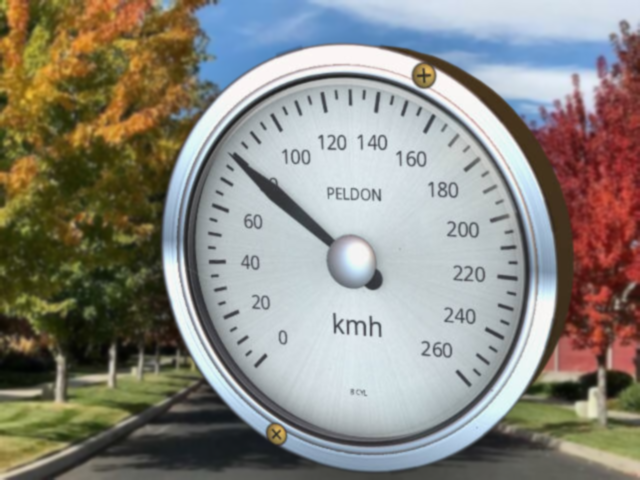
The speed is value=80 unit=km/h
